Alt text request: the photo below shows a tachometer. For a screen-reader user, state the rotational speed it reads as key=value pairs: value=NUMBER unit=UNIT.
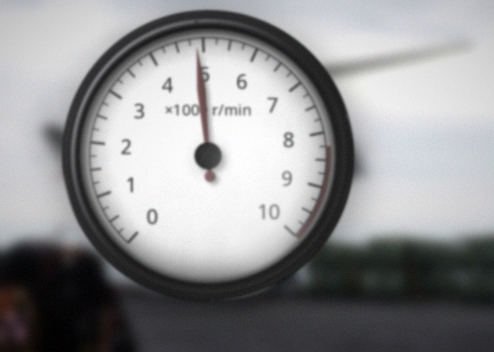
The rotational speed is value=4875 unit=rpm
